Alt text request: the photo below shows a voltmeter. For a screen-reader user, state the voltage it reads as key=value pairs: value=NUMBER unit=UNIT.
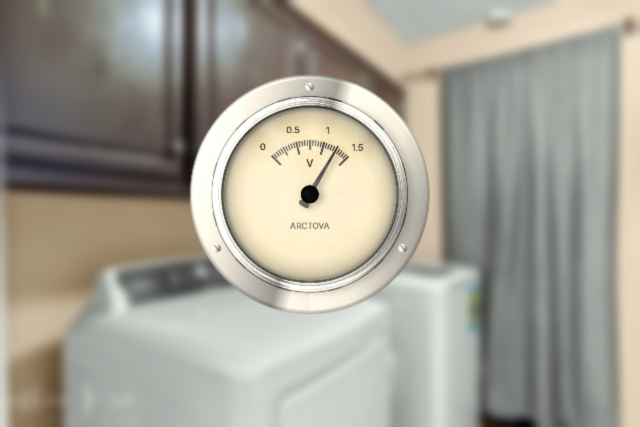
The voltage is value=1.25 unit=V
